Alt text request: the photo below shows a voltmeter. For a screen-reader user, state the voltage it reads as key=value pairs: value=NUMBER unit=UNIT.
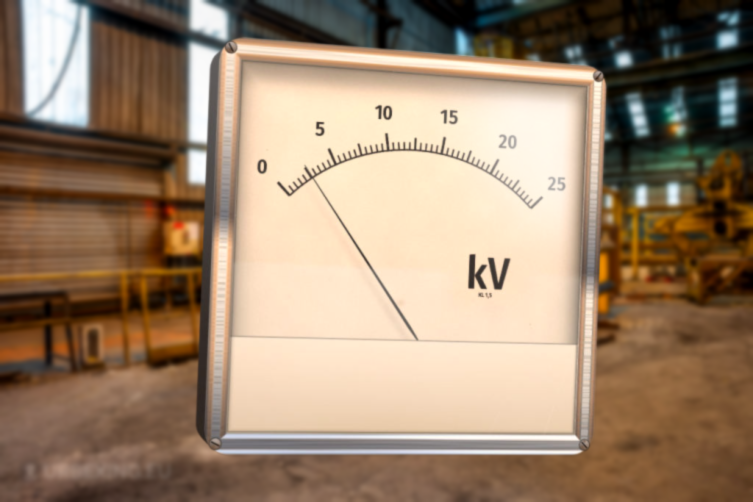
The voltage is value=2.5 unit=kV
